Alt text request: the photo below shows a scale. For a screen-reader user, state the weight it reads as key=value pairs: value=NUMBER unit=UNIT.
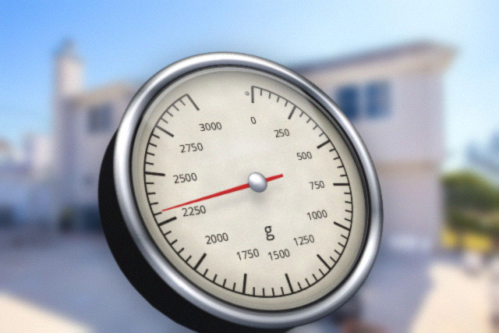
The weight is value=2300 unit=g
